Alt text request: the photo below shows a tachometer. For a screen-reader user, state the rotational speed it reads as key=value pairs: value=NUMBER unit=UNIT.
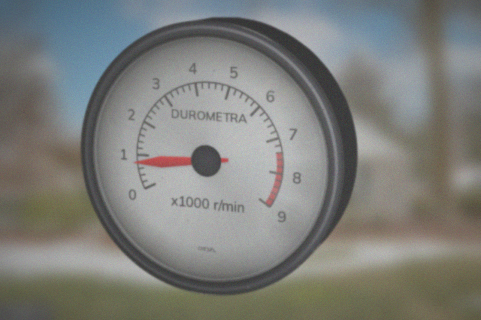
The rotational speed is value=800 unit=rpm
